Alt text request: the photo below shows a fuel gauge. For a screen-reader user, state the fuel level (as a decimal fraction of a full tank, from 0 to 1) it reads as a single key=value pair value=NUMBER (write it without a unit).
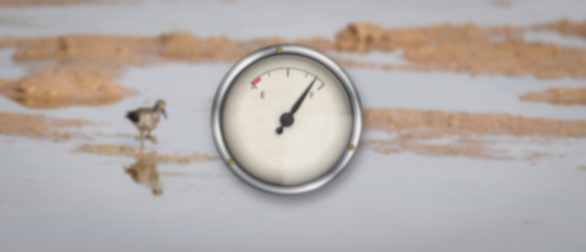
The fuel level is value=0.875
